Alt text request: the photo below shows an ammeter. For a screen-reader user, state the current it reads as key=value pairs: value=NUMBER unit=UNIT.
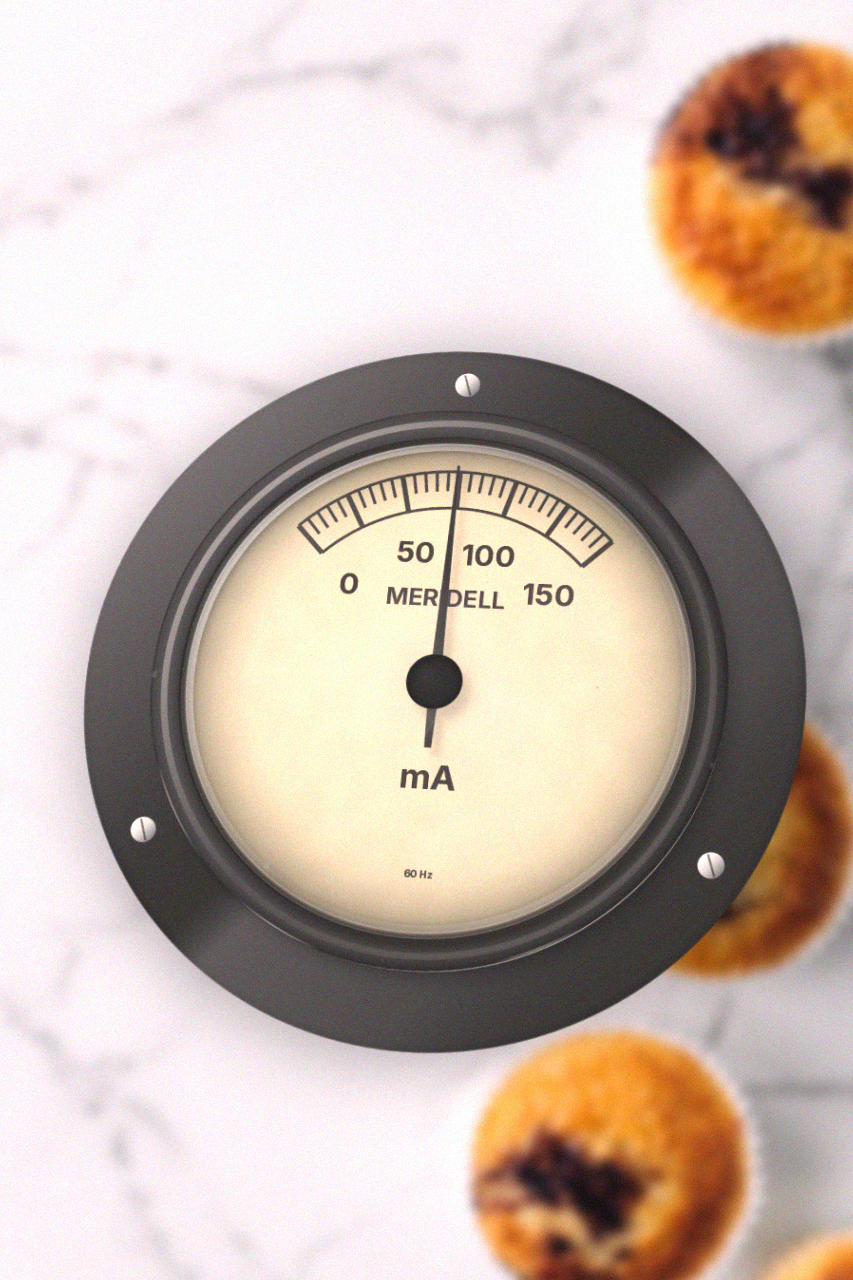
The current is value=75 unit=mA
